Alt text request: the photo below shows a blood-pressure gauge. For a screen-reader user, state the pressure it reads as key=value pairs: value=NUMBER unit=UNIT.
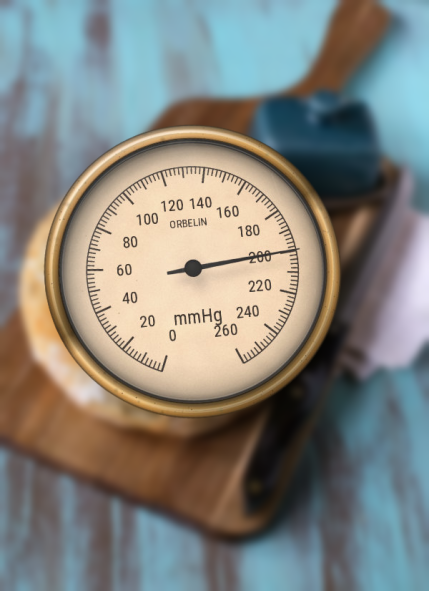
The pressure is value=200 unit=mmHg
